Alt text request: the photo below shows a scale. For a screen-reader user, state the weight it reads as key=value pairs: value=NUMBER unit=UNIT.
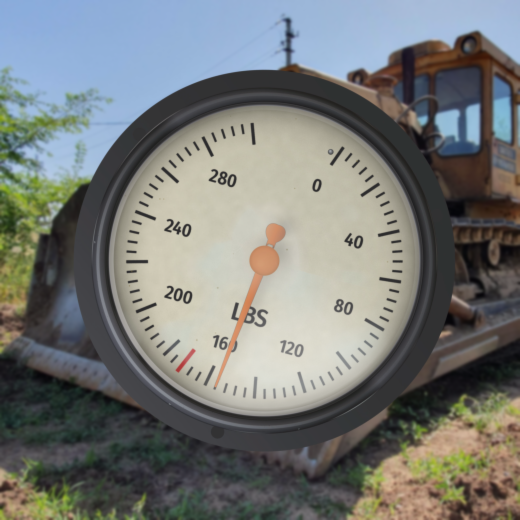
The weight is value=156 unit=lb
